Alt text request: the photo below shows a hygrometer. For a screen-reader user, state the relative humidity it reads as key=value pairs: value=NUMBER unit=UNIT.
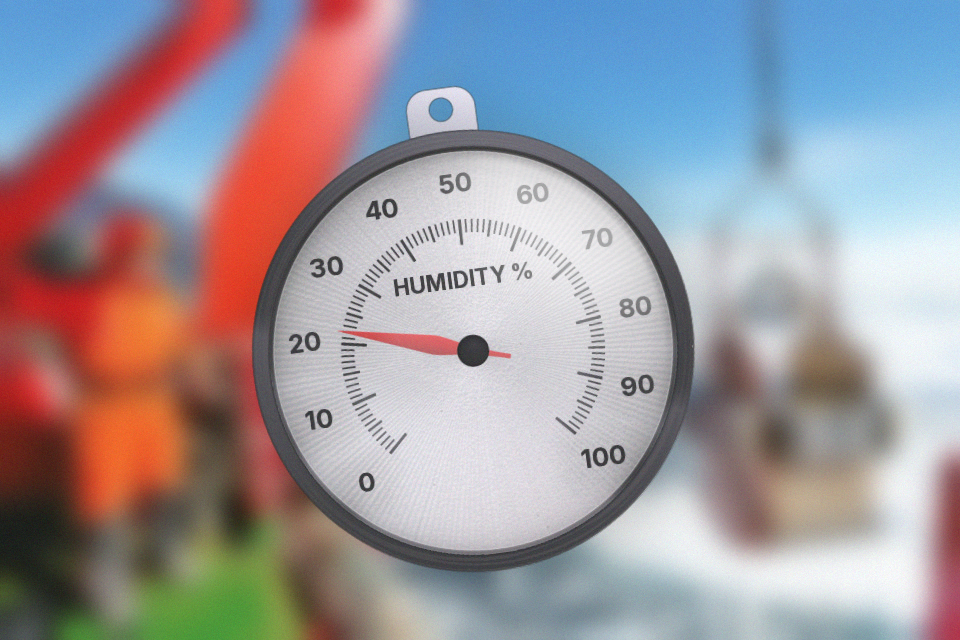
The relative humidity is value=22 unit=%
